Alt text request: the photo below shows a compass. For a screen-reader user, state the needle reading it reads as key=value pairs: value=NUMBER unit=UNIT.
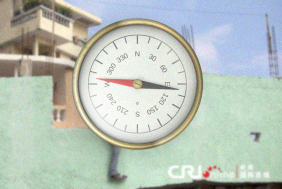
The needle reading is value=277.5 unit=°
